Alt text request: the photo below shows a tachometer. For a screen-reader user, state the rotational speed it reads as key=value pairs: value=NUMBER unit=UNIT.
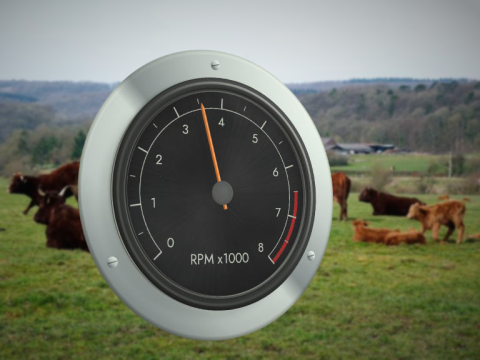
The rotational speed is value=3500 unit=rpm
